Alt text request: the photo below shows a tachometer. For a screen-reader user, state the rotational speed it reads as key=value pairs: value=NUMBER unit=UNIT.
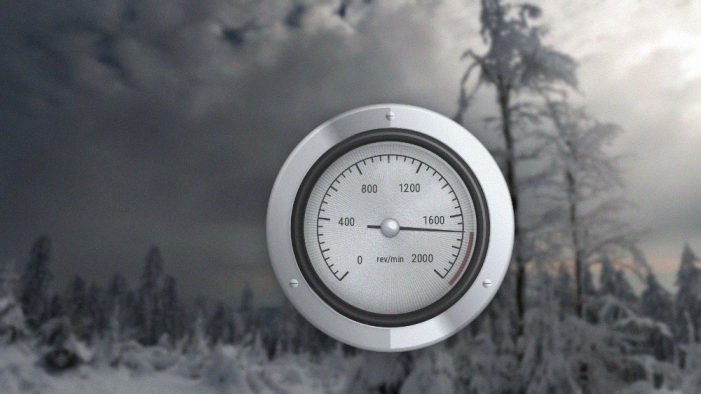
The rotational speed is value=1700 unit=rpm
